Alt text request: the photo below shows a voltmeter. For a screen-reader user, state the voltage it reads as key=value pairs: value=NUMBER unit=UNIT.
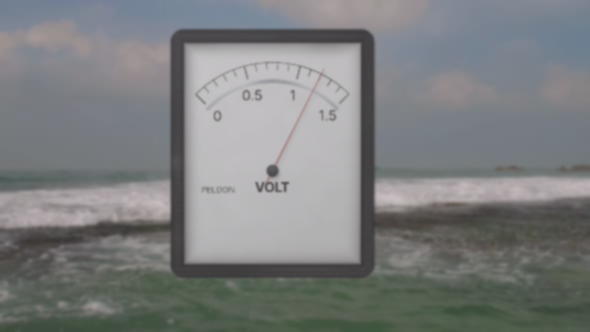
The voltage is value=1.2 unit=V
